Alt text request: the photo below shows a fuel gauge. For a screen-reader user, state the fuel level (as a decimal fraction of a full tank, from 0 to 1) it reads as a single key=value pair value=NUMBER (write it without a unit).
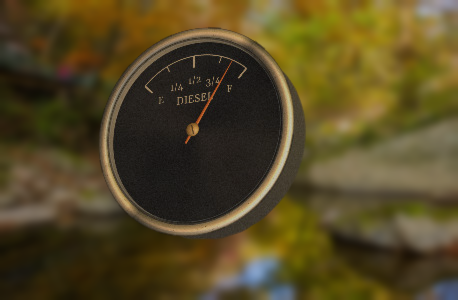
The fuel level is value=0.875
